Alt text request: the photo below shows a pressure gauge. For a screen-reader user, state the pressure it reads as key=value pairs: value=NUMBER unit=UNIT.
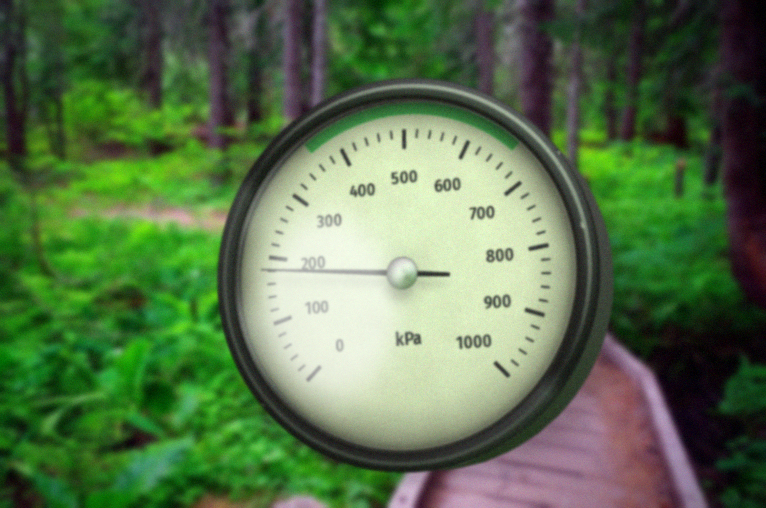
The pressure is value=180 unit=kPa
